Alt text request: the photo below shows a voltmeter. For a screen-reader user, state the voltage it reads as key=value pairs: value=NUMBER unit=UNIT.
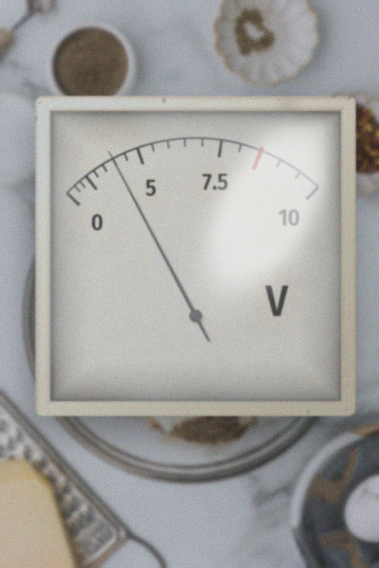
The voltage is value=4 unit=V
